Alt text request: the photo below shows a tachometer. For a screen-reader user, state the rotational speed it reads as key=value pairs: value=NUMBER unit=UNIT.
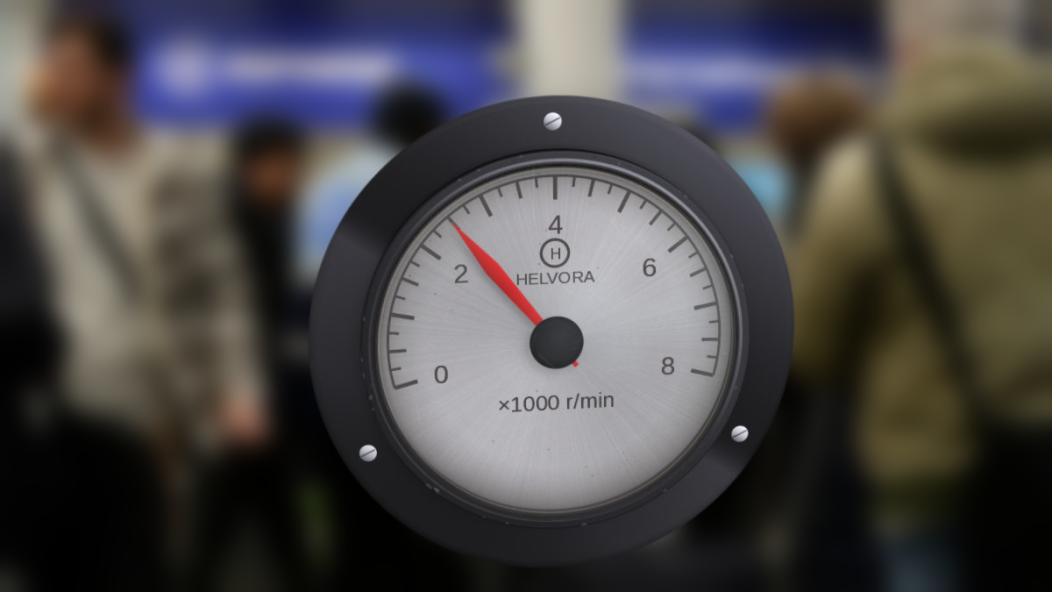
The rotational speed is value=2500 unit=rpm
